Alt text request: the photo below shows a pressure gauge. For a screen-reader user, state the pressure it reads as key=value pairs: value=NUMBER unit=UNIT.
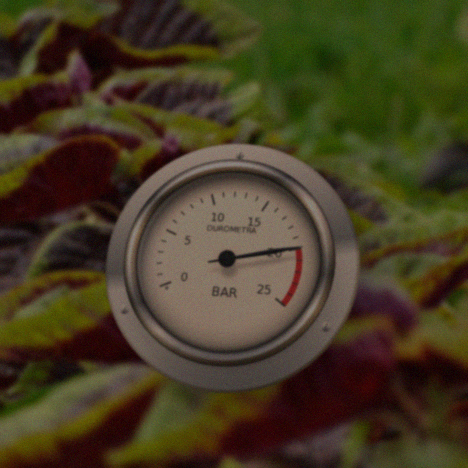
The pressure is value=20 unit=bar
